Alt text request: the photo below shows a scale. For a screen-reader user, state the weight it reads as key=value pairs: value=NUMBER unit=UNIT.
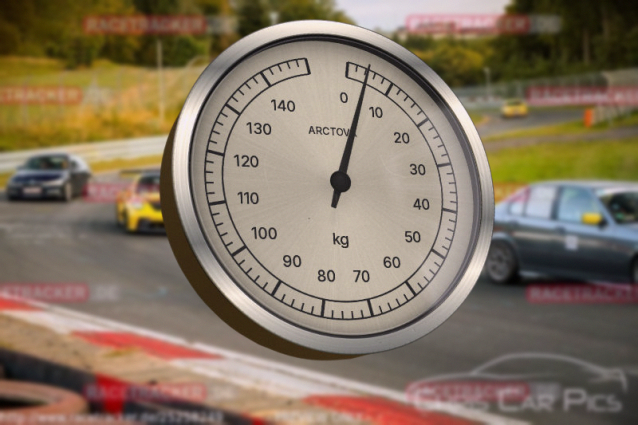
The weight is value=4 unit=kg
